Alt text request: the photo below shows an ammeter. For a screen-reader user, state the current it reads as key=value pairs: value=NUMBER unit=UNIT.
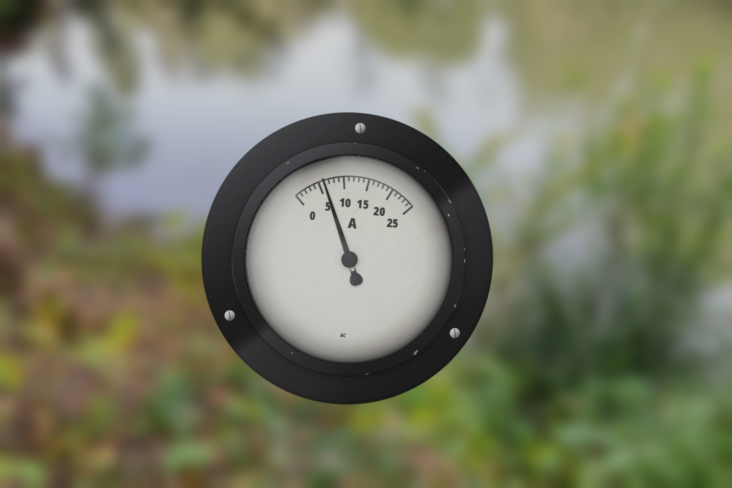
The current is value=6 unit=A
